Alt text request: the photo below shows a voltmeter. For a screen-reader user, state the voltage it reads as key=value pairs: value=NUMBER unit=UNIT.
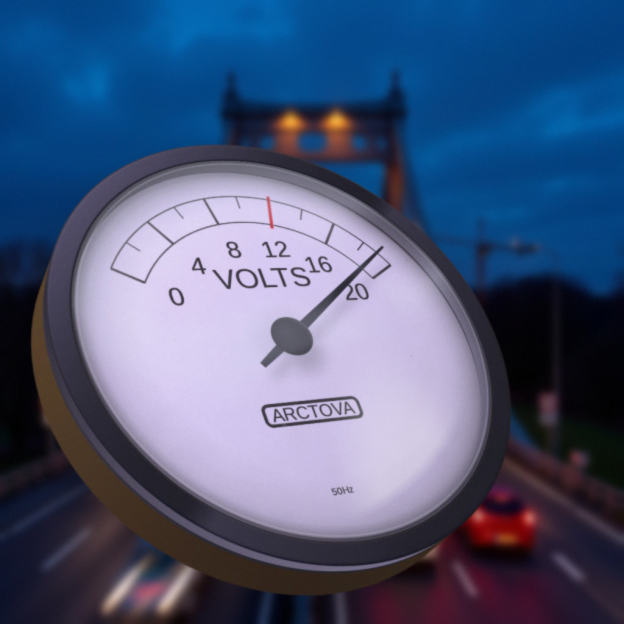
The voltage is value=19 unit=V
